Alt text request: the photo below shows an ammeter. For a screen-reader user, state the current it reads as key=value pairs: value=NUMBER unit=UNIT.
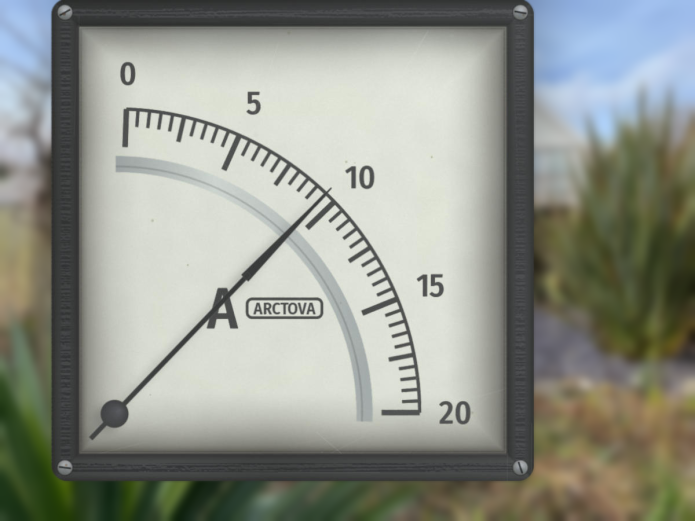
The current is value=9.5 unit=A
